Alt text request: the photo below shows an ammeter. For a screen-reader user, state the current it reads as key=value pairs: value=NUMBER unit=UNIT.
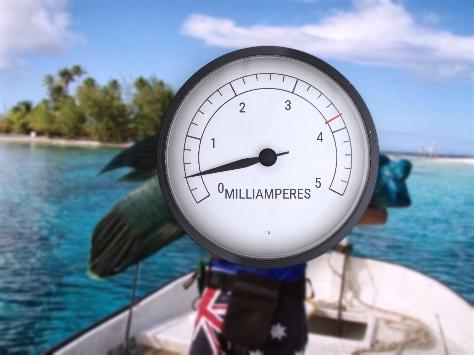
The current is value=0.4 unit=mA
